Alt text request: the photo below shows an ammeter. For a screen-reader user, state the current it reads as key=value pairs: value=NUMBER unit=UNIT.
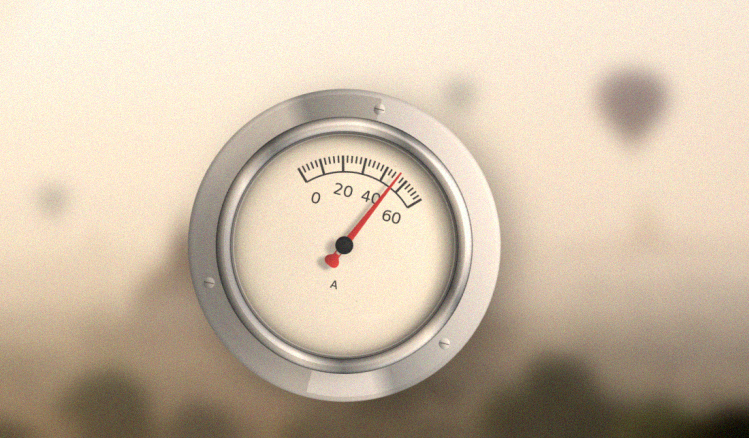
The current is value=46 unit=A
